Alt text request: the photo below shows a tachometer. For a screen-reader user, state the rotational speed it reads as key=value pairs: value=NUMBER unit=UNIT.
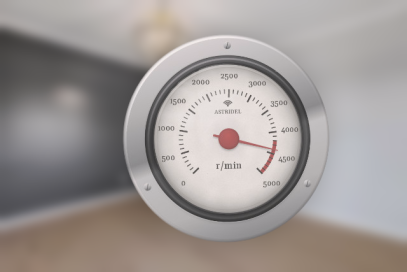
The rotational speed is value=4400 unit=rpm
